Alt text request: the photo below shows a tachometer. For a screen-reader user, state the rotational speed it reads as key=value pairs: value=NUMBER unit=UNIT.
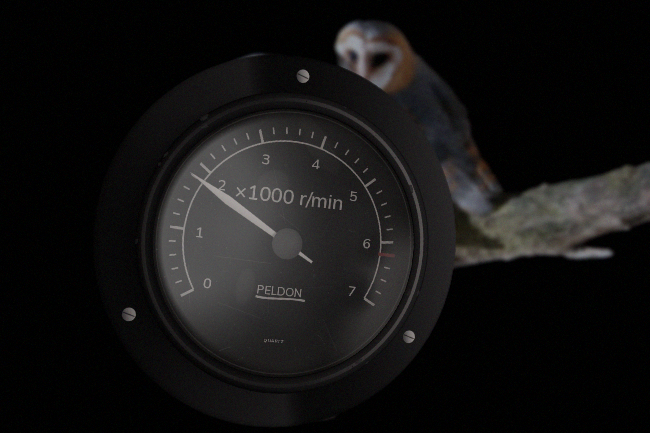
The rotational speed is value=1800 unit=rpm
